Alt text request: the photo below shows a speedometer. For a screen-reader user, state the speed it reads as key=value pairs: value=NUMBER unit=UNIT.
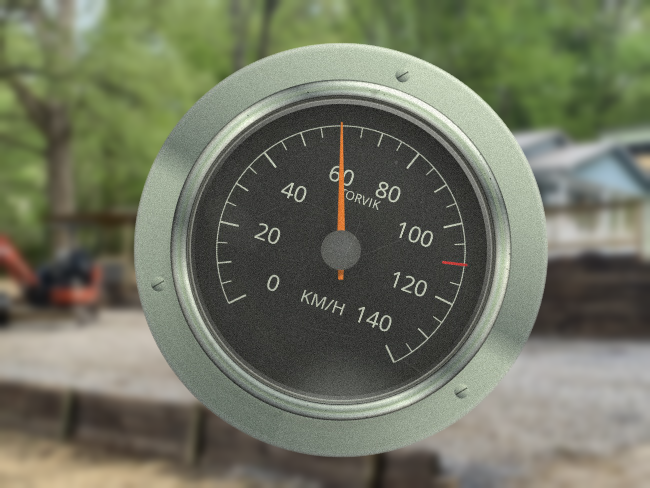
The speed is value=60 unit=km/h
